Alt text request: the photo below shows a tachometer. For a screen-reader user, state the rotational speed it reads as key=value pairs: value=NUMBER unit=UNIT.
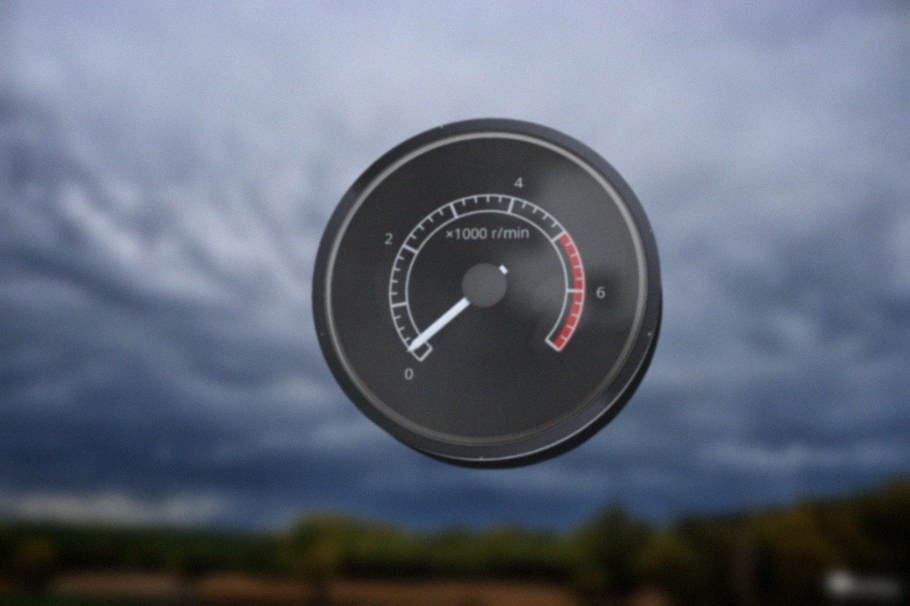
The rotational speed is value=200 unit=rpm
